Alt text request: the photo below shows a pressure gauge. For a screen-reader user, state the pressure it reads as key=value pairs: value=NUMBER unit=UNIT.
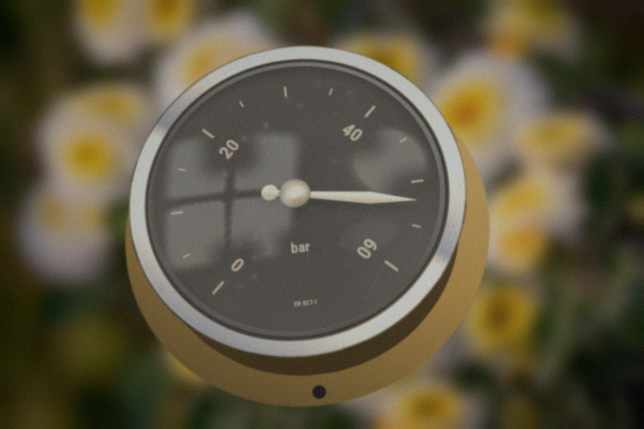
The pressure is value=52.5 unit=bar
